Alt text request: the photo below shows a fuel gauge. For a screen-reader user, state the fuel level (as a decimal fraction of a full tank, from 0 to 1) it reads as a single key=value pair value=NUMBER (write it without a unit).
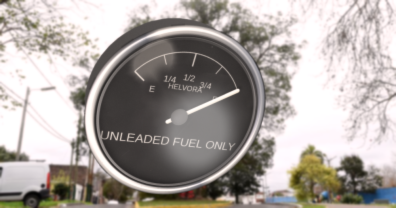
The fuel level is value=1
